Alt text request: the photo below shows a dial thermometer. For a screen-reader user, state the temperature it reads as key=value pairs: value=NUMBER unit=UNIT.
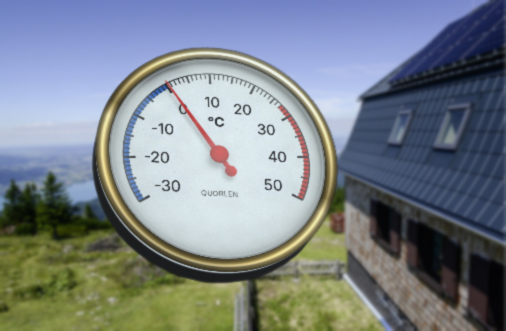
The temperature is value=0 unit=°C
